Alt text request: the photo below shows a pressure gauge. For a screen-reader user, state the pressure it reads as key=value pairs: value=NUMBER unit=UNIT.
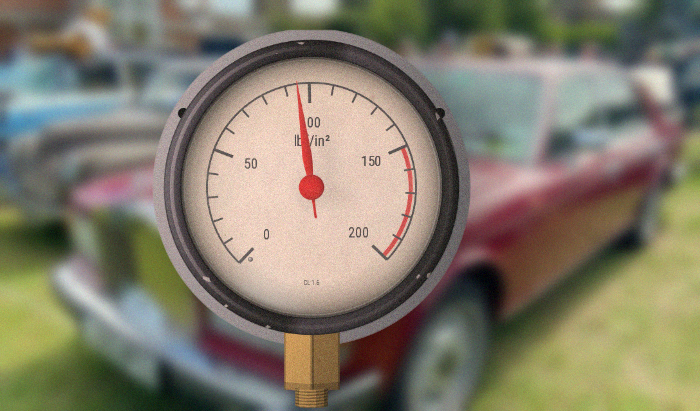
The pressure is value=95 unit=psi
